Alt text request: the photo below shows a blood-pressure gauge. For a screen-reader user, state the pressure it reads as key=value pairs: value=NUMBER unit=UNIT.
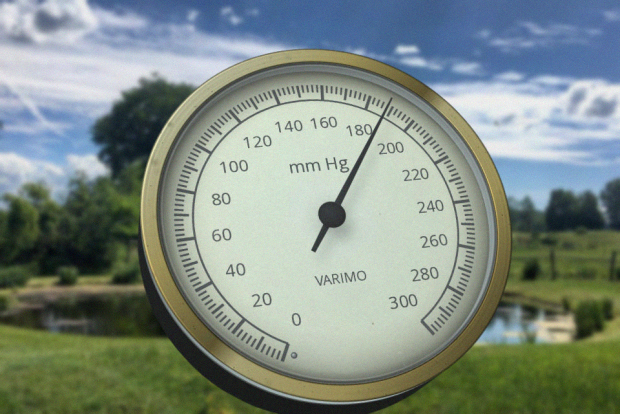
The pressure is value=188 unit=mmHg
